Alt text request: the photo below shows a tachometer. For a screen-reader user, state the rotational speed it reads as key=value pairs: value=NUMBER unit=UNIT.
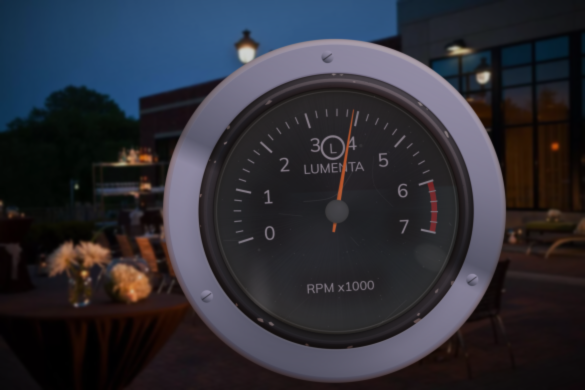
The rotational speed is value=3900 unit=rpm
